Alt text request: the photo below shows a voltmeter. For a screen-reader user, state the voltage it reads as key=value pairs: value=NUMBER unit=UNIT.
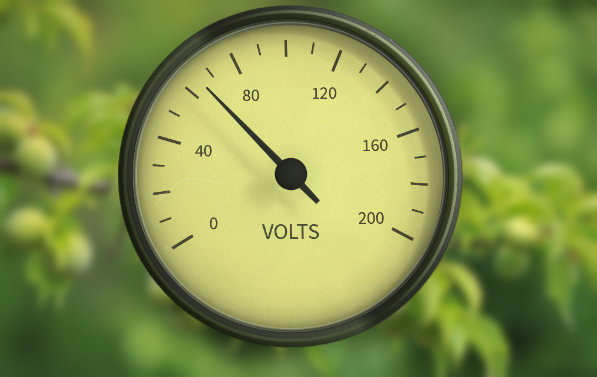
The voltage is value=65 unit=V
